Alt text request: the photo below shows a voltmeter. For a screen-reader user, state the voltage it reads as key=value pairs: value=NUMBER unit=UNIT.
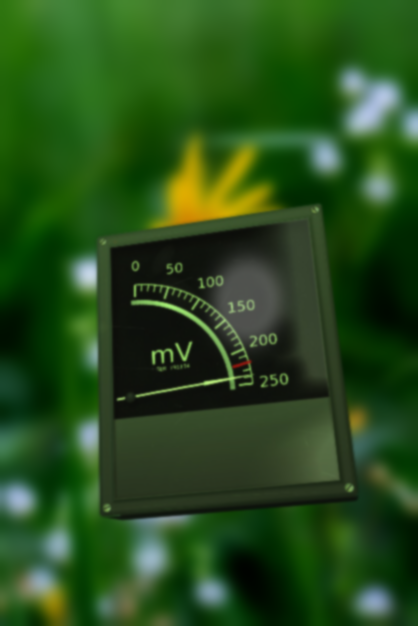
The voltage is value=240 unit=mV
